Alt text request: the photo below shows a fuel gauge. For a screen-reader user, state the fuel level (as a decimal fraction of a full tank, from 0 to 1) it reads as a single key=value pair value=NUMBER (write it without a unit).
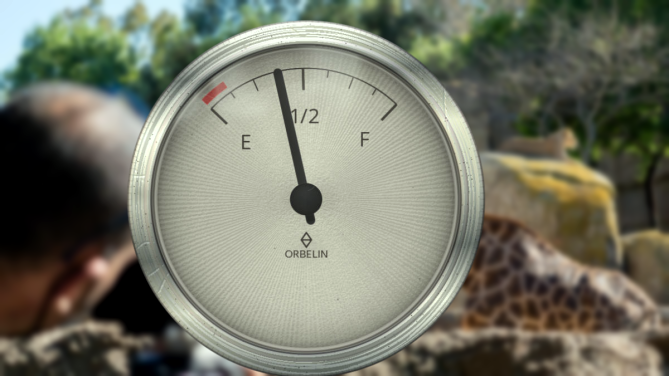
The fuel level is value=0.375
